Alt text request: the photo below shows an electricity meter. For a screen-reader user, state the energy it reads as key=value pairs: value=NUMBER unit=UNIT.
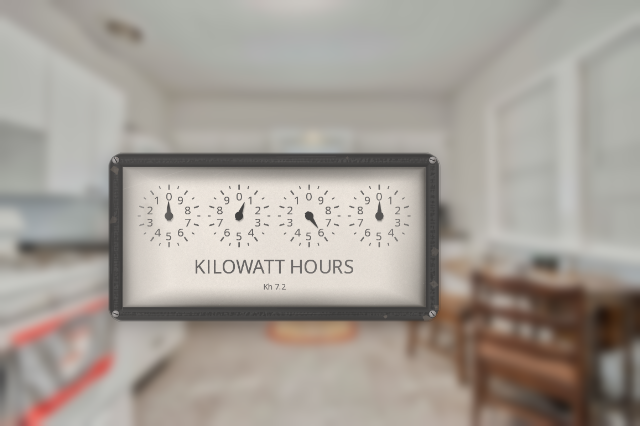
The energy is value=60 unit=kWh
